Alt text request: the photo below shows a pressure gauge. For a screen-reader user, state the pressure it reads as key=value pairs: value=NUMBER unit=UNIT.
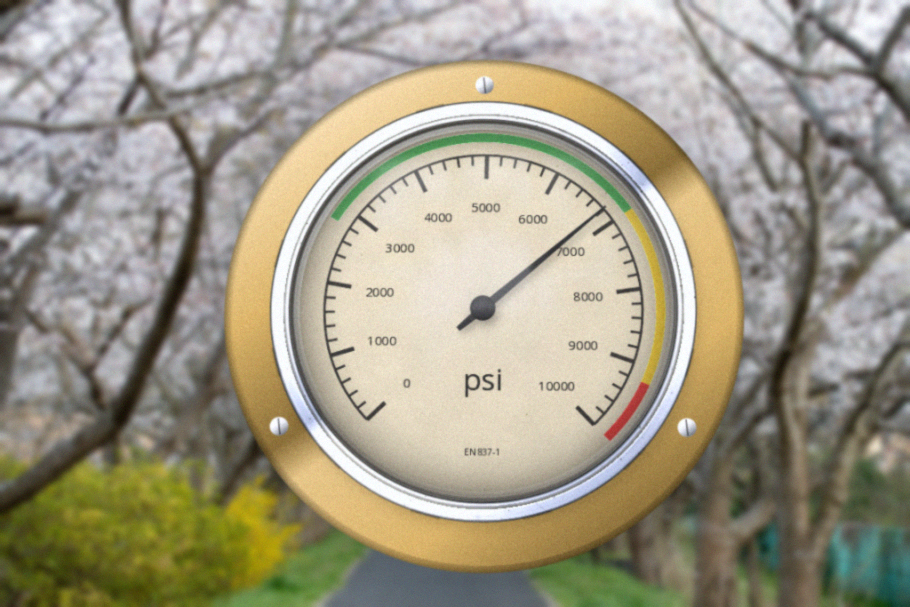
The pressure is value=6800 unit=psi
